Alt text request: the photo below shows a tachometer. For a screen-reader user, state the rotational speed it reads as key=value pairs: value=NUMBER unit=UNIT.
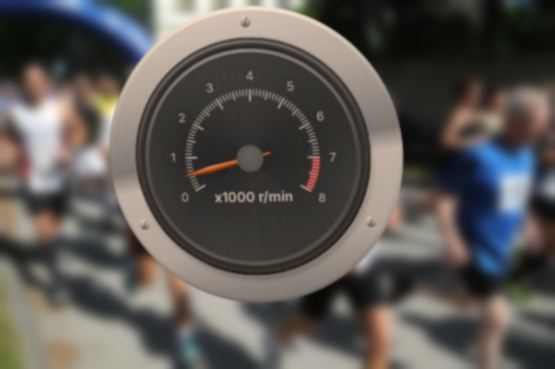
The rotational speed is value=500 unit=rpm
